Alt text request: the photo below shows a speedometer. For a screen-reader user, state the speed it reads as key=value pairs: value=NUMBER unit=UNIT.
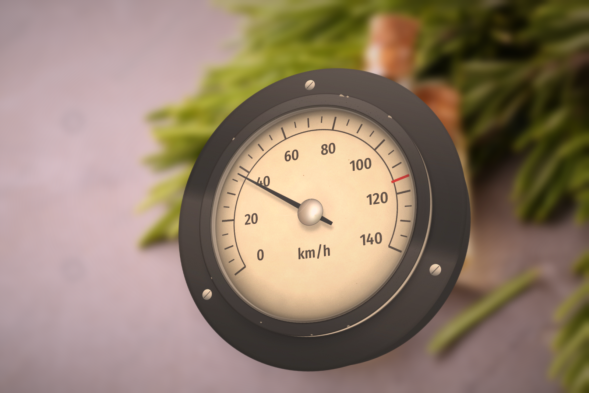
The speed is value=37.5 unit=km/h
